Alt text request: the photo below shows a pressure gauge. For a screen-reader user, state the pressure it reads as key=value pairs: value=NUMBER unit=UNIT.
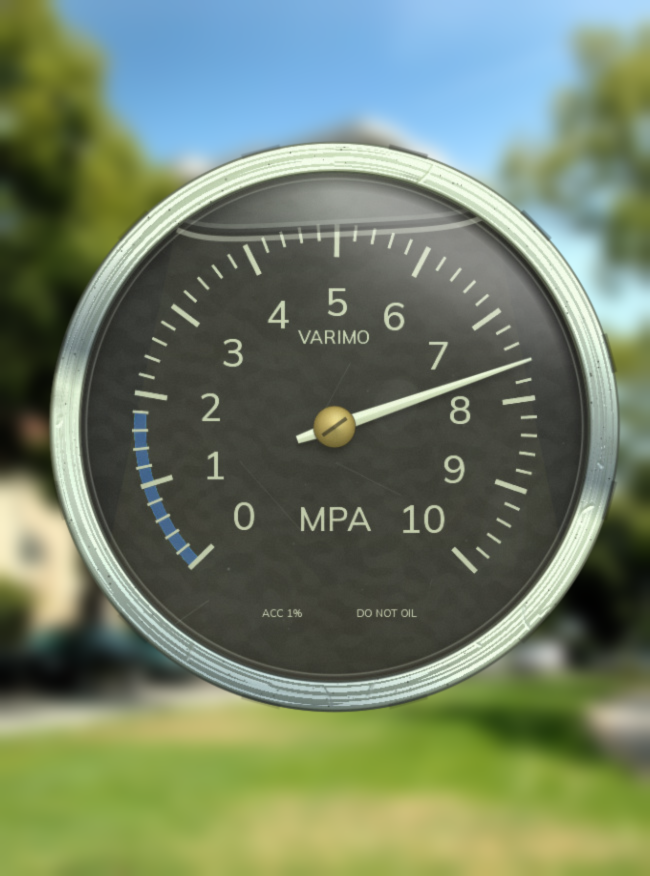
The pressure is value=7.6 unit=MPa
